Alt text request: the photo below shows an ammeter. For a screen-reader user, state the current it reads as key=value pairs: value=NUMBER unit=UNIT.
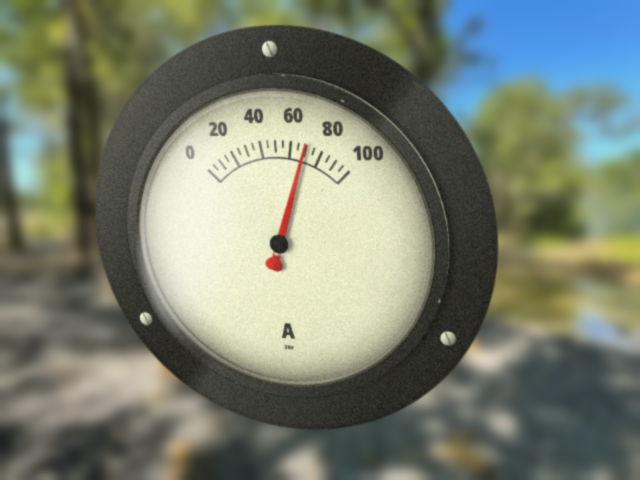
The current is value=70 unit=A
